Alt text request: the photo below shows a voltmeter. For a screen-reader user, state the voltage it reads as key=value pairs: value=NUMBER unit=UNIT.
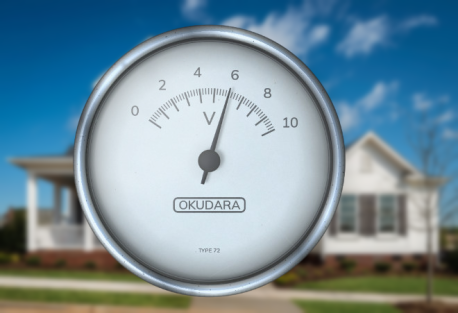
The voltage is value=6 unit=V
